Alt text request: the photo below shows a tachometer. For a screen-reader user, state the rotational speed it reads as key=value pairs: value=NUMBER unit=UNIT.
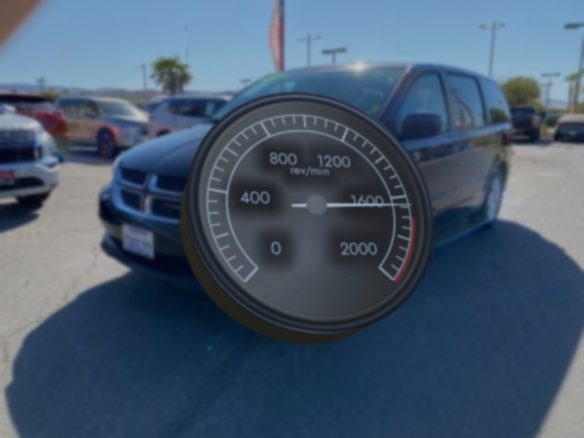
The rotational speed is value=1650 unit=rpm
